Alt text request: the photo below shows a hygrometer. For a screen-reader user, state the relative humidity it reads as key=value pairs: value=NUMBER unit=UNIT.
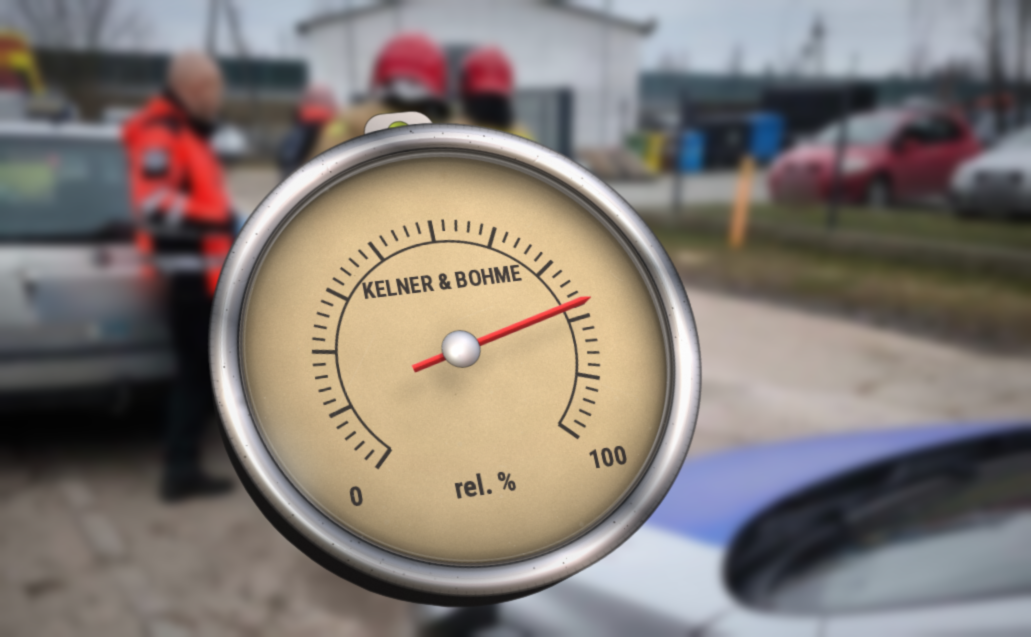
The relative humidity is value=78 unit=%
